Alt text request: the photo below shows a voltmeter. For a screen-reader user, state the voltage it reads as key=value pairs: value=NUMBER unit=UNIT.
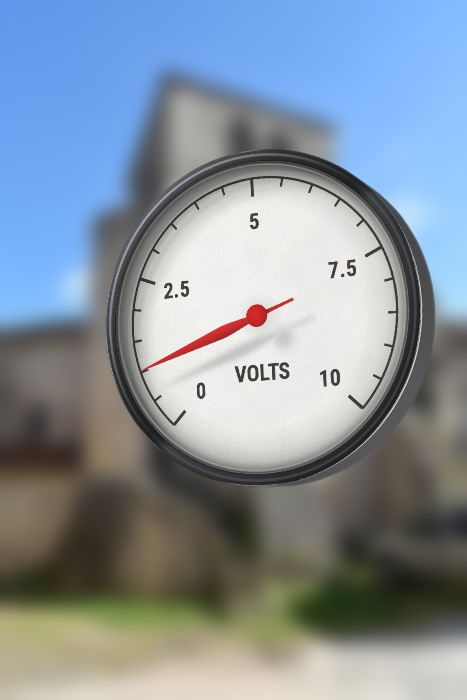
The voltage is value=1 unit=V
